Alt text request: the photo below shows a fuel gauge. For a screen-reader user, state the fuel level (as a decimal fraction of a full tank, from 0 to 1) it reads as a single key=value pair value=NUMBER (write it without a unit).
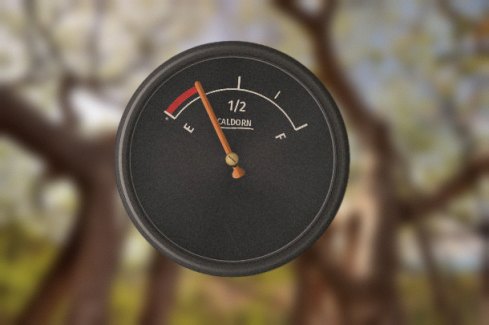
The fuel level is value=0.25
